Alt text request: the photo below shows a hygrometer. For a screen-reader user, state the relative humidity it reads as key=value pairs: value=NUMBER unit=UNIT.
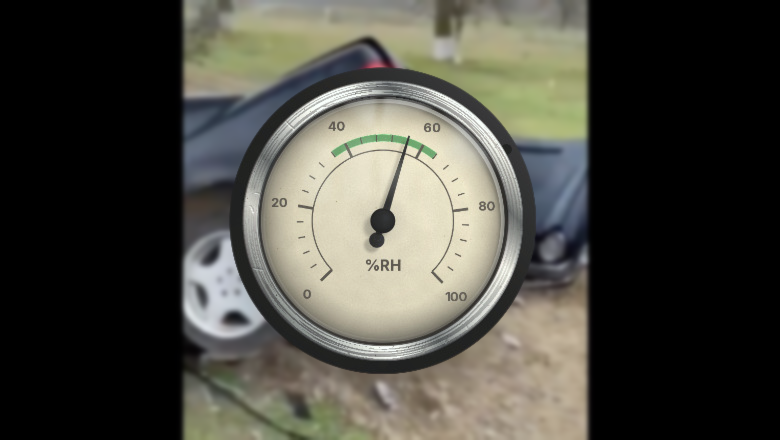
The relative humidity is value=56 unit=%
